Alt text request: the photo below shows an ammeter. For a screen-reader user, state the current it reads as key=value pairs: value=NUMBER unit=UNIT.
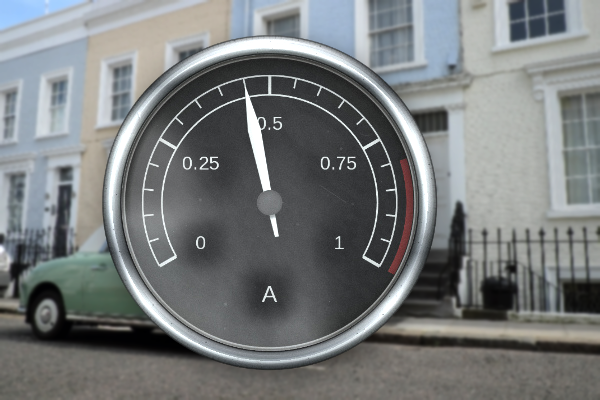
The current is value=0.45 unit=A
